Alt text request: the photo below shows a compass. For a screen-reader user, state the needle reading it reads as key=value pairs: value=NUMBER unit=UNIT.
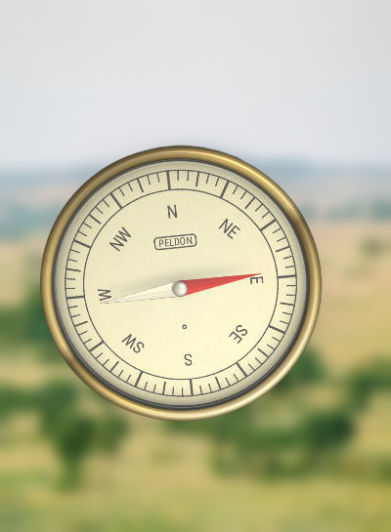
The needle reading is value=85 unit=°
